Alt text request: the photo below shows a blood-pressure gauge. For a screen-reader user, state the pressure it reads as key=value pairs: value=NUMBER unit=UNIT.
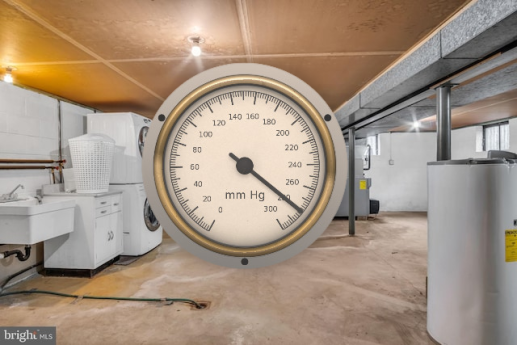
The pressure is value=280 unit=mmHg
